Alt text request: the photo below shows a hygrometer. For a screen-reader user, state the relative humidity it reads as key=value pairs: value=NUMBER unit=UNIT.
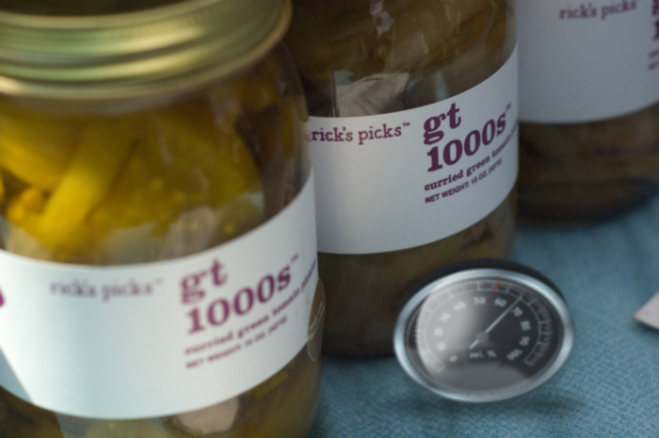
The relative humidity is value=65 unit=%
